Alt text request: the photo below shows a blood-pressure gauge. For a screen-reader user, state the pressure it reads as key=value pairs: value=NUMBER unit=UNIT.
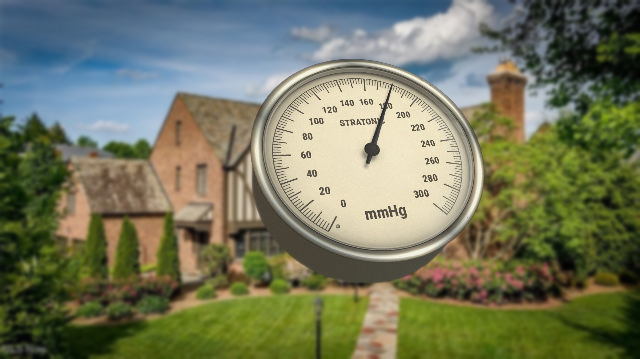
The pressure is value=180 unit=mmHg
